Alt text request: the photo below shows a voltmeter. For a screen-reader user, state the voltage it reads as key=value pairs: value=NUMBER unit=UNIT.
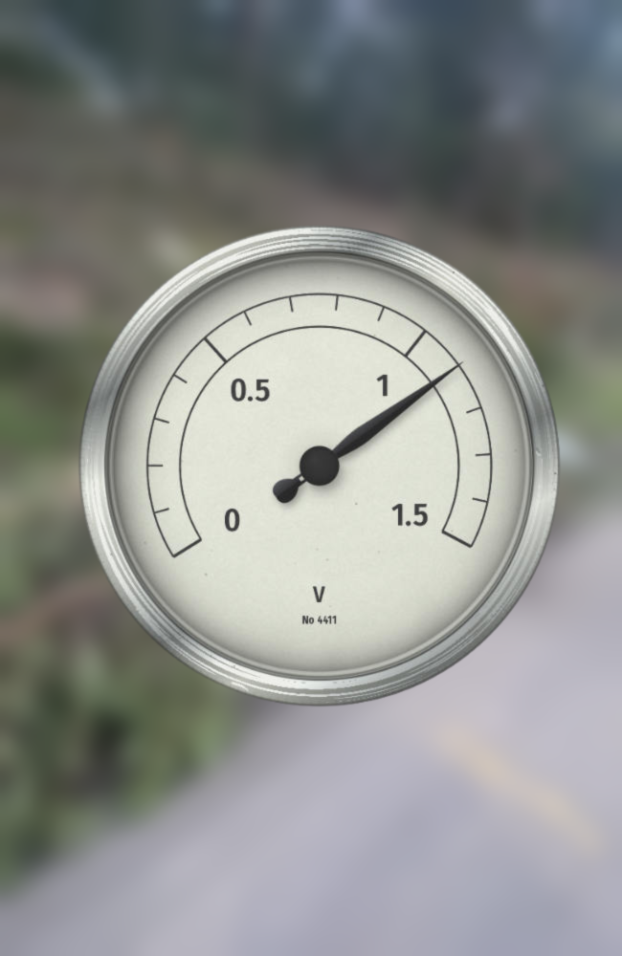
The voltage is value=1.1 unit=V
